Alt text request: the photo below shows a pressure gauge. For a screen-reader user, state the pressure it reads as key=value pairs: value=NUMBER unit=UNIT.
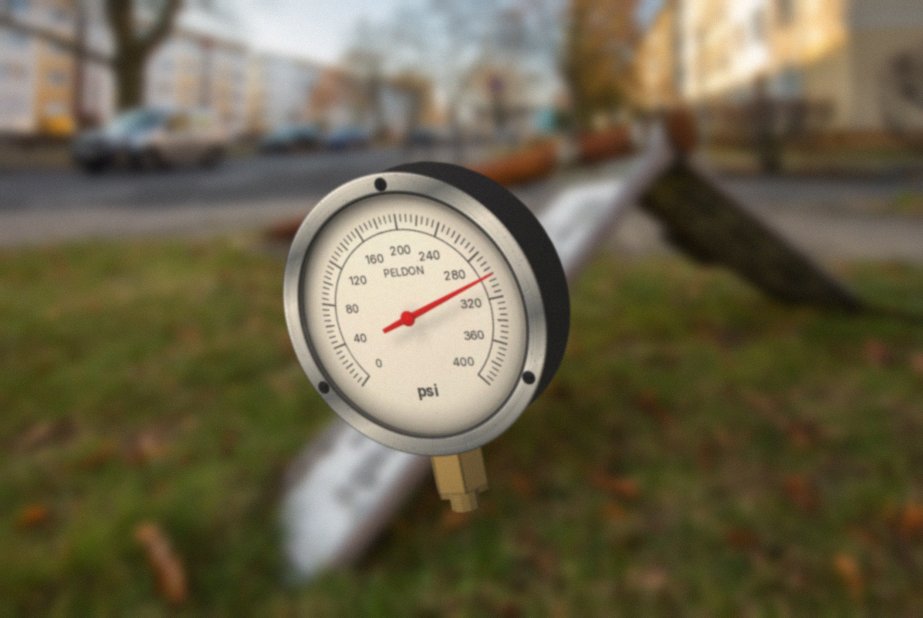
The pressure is value=300 unit=psi
